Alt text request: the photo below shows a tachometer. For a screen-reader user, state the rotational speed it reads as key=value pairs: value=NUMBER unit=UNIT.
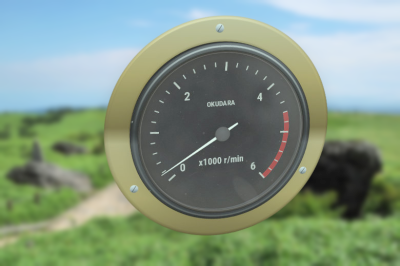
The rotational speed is value=200 unit=rpm
